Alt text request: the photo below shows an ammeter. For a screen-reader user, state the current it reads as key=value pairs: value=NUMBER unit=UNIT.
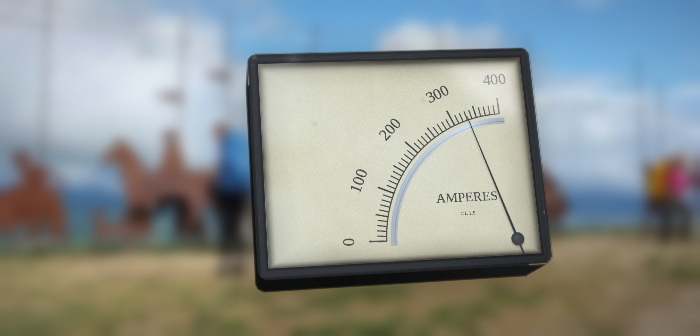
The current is value=330 unit=A
